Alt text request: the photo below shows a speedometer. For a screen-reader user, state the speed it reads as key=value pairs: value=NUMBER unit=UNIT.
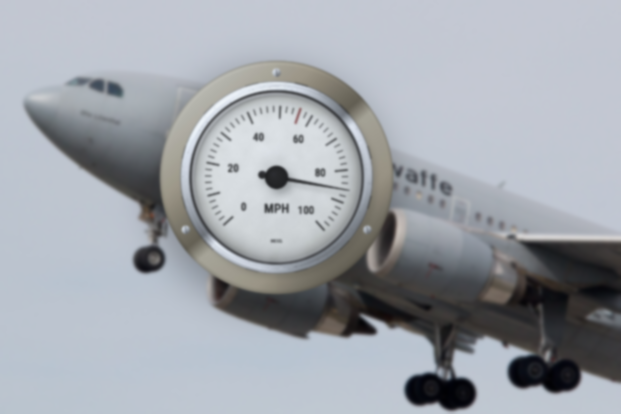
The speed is value=86 unit=mph
